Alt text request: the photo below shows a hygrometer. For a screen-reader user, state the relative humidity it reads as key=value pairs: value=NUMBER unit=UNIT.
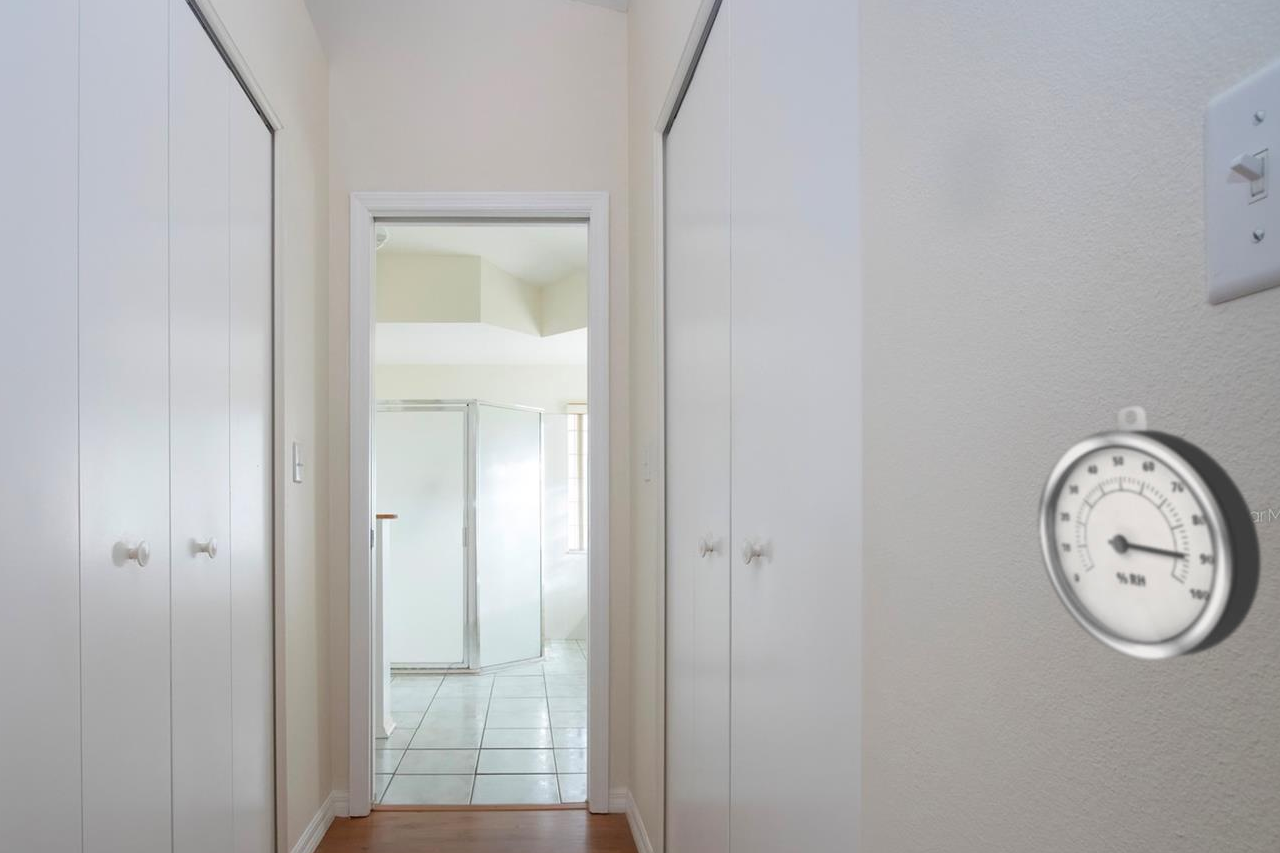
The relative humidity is value=90 unit=%
